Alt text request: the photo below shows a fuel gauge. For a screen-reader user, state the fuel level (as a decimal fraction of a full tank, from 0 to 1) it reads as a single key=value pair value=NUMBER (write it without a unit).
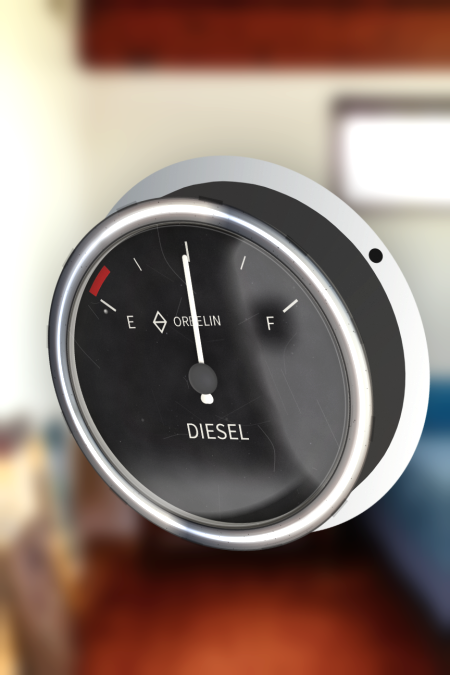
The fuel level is value=0.5
